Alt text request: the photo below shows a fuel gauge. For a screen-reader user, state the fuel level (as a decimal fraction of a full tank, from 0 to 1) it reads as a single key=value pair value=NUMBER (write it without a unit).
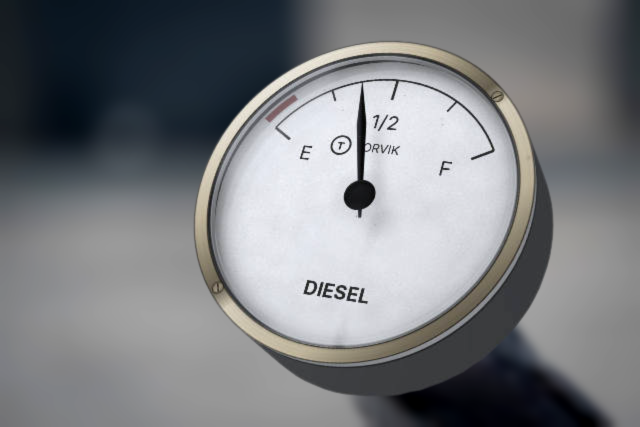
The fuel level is value=0.375
